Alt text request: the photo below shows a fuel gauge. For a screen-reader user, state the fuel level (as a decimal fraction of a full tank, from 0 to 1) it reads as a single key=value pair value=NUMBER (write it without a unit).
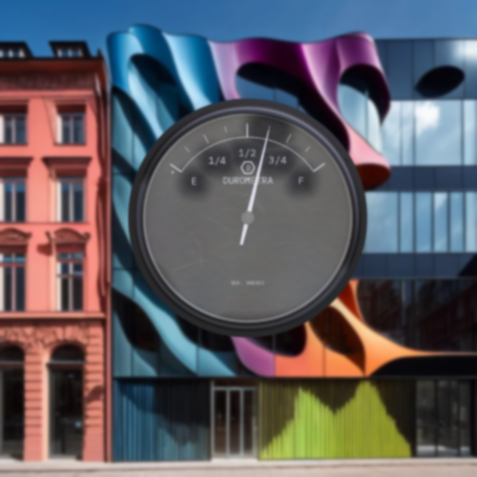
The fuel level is value=0.625
